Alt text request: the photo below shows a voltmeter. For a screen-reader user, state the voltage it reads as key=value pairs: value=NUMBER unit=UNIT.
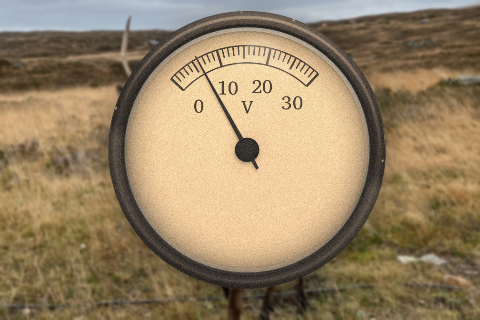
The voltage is value=6 unit=V
